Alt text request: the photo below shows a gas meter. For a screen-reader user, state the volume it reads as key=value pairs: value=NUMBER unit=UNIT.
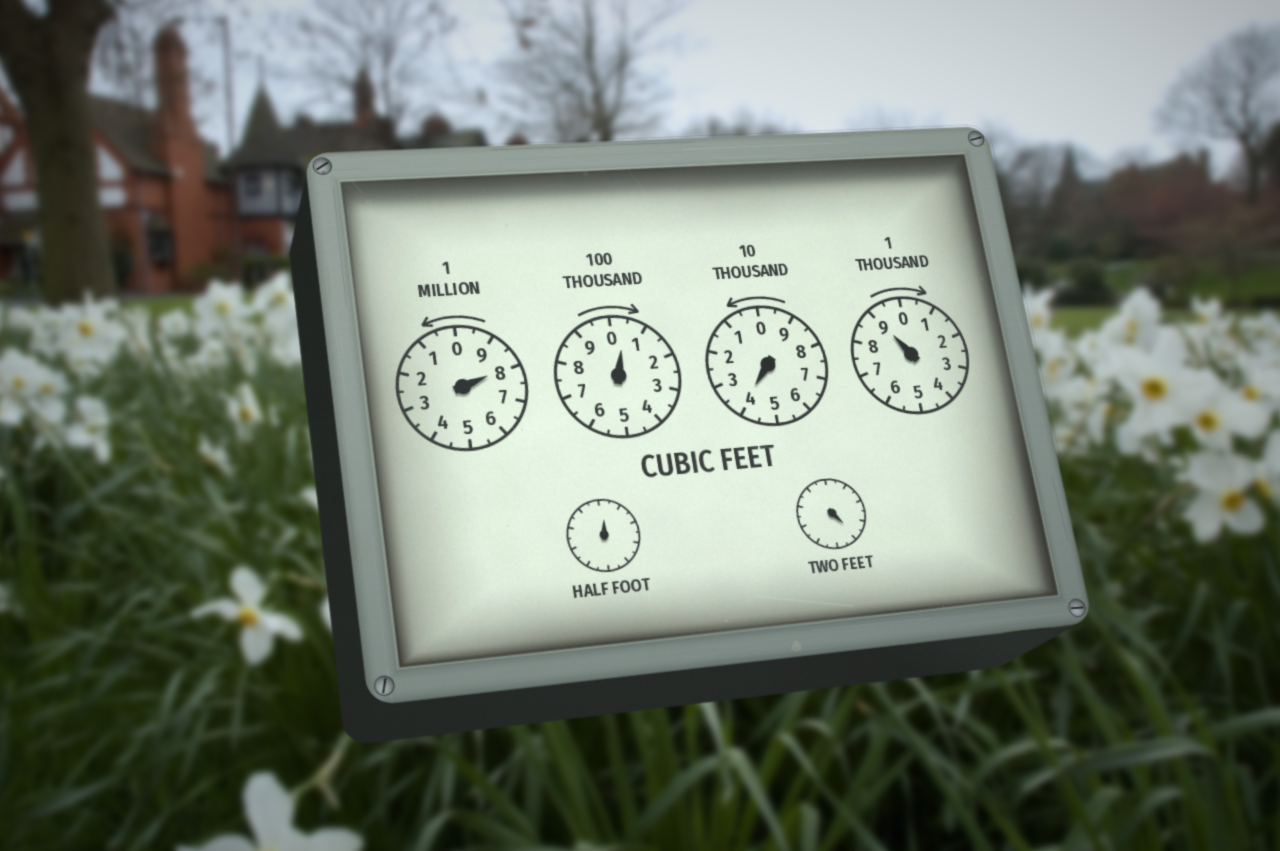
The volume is value=803900 unit=ft³
